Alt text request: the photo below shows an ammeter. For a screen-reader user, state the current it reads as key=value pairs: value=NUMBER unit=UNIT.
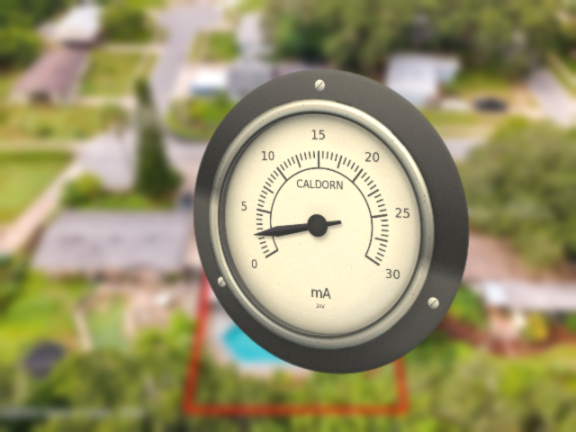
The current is value=2.5 unit=mA
